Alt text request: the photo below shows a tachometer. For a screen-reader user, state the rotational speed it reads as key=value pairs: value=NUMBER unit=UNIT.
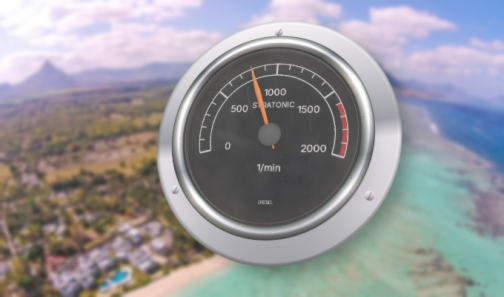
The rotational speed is value=800 unit=rpm
